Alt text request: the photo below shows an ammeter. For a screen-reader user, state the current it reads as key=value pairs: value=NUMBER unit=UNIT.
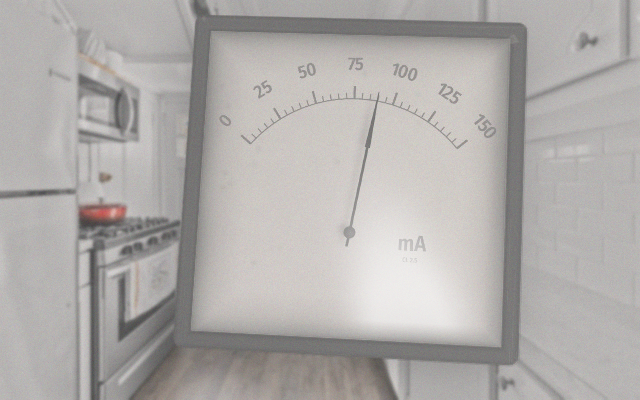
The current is value=90 unit=mA
